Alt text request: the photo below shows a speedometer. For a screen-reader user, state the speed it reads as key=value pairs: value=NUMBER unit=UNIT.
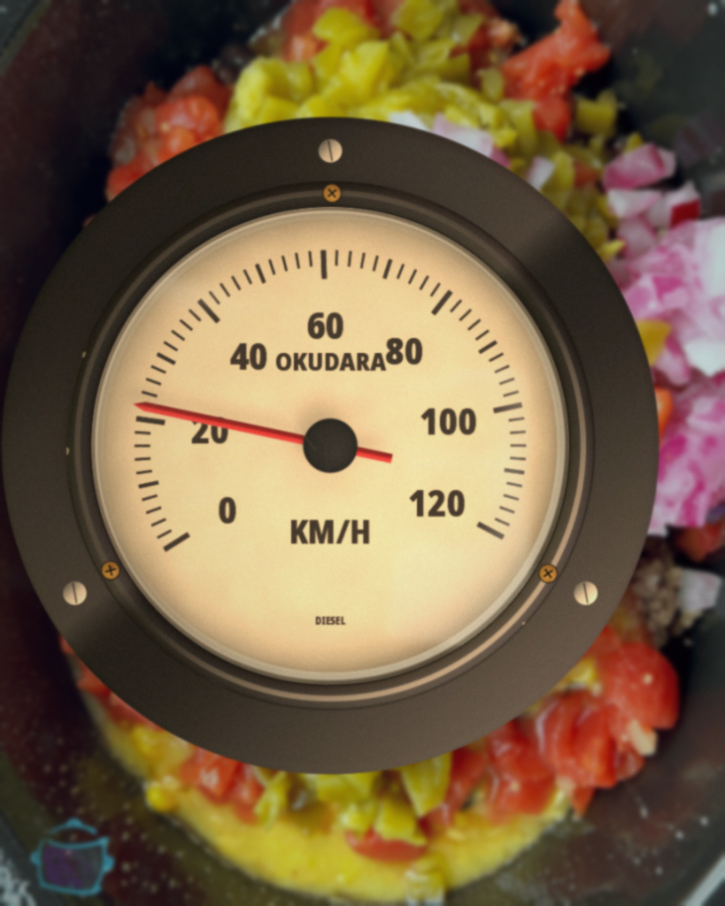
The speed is value=22 unit=km/h
